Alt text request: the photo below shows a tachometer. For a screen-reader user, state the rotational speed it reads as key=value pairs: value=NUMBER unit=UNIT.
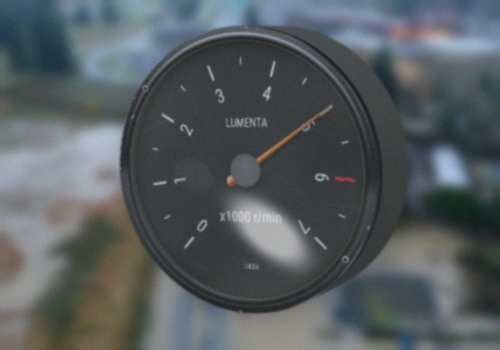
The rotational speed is value=5000 unit=rpm
